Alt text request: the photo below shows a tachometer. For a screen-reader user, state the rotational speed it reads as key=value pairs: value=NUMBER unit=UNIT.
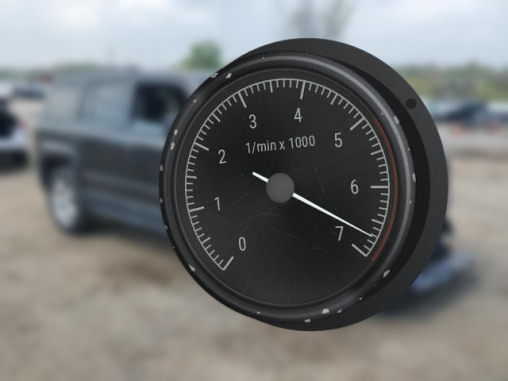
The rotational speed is value=6700 unit=rpm
